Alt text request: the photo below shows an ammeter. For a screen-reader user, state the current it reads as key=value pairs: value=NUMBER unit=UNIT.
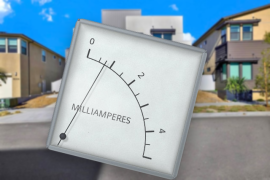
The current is value=0.75 unit=mA
